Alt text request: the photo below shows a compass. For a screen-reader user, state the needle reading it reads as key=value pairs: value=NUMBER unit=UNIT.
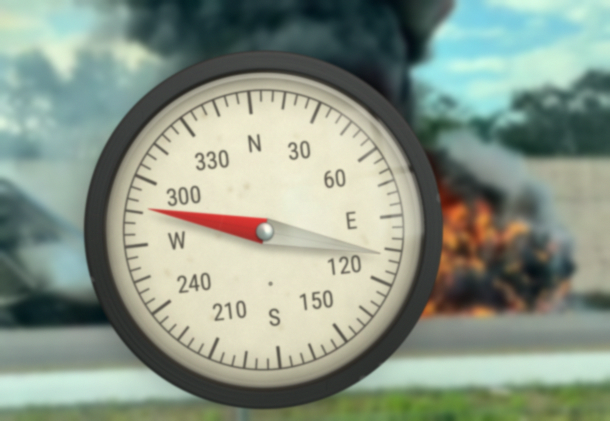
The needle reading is value=287.5 unit=°
